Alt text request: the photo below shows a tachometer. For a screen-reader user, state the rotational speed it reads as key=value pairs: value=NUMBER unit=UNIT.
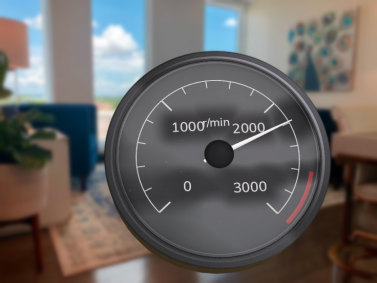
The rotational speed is value=2200 unit=rpm
